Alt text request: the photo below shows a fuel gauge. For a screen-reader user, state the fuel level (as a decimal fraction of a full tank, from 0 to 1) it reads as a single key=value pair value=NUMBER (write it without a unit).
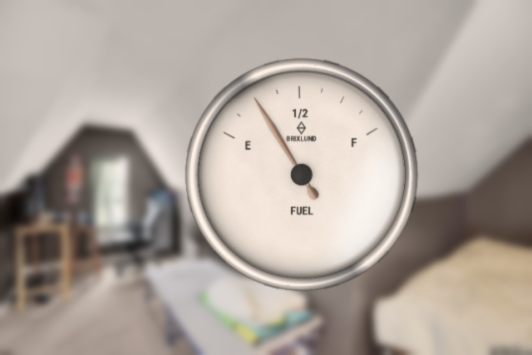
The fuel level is value=0.25
